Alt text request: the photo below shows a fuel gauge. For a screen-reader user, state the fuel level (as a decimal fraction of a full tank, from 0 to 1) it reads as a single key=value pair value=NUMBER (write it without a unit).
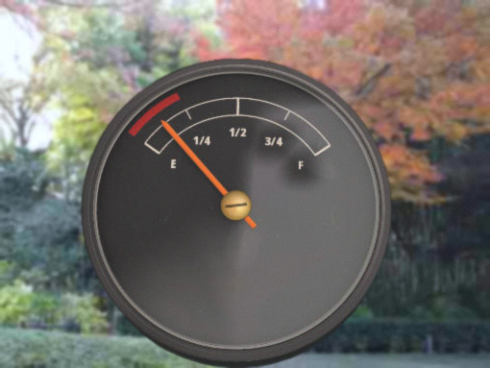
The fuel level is value=0.125
